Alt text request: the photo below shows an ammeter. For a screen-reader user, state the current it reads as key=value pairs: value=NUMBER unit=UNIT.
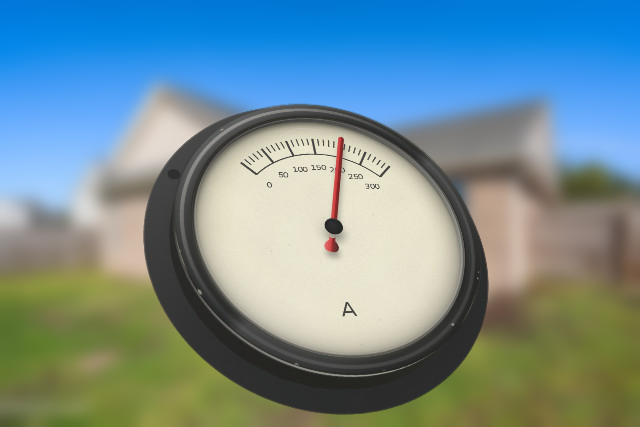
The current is value=200 unit=A
